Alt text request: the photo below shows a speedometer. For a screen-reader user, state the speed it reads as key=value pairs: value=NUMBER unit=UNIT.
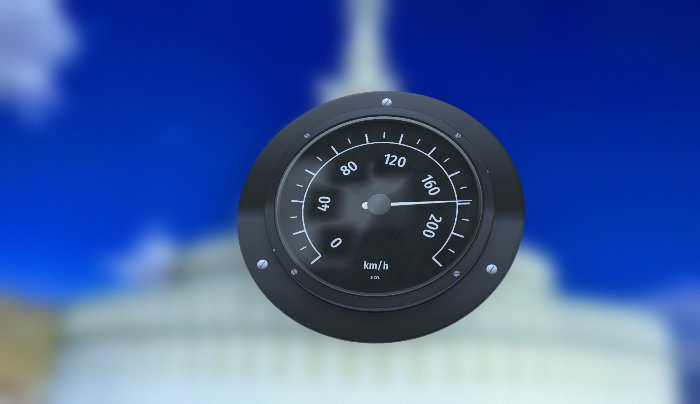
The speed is value=180 unit=km/h
